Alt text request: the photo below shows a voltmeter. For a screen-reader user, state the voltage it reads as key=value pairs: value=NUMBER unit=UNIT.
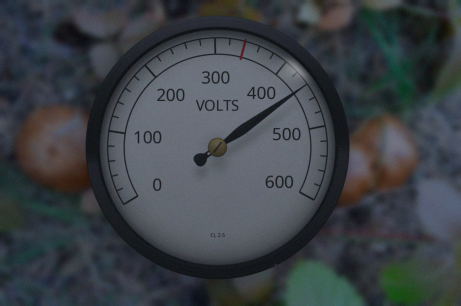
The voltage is value=440 unit=V
